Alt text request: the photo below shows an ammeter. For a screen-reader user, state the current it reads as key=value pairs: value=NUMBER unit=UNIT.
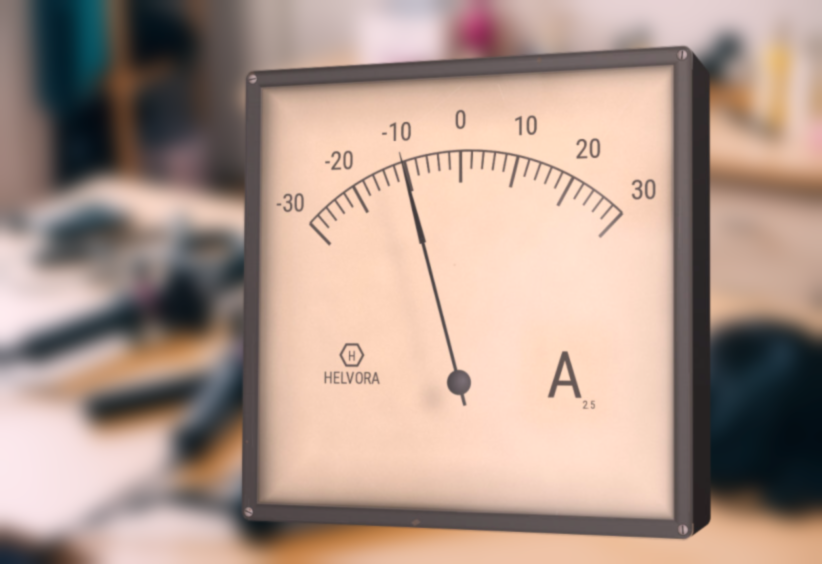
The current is value=-10 unit=A
